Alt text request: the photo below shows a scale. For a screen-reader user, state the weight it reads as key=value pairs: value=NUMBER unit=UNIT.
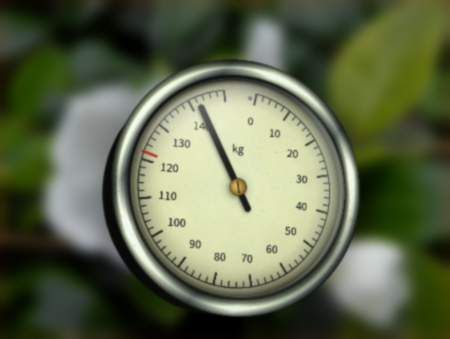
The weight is value=142 unit=kg
